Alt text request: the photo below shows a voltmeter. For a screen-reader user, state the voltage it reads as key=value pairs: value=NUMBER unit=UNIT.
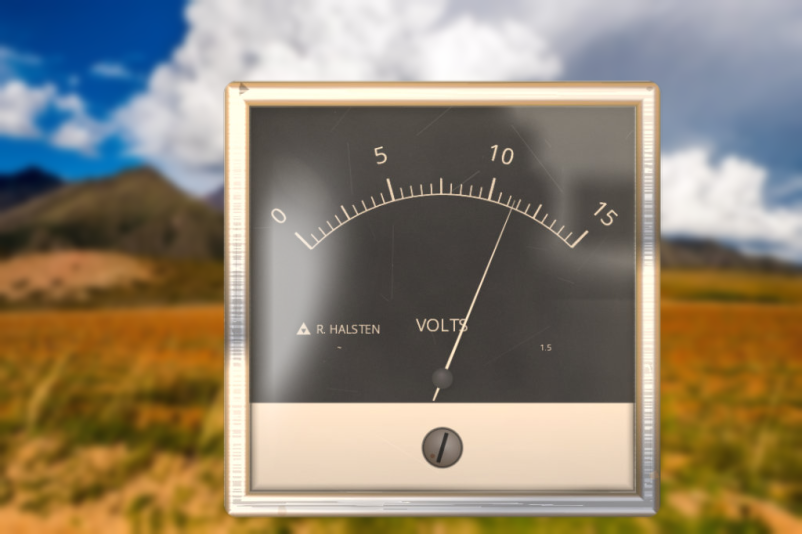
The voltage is value=11.25 unit=V
